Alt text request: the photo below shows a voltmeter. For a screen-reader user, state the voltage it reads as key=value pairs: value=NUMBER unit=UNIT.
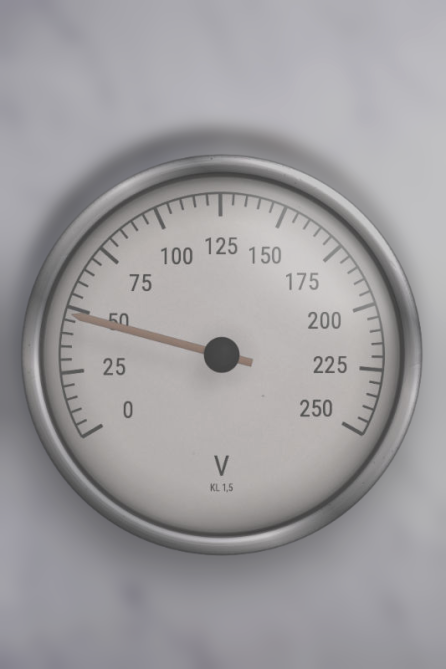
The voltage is value=47.5 unit=V
